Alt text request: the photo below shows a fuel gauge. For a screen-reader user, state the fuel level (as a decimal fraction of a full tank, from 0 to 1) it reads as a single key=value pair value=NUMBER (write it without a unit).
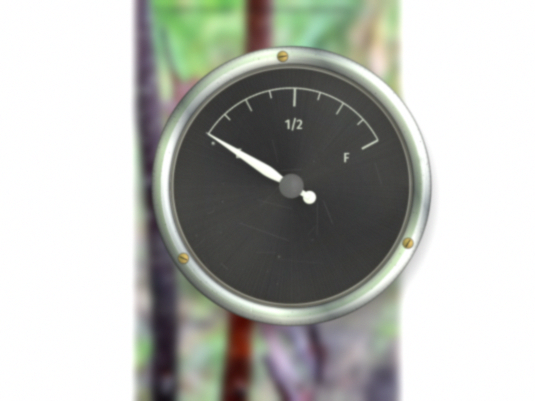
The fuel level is value=0
